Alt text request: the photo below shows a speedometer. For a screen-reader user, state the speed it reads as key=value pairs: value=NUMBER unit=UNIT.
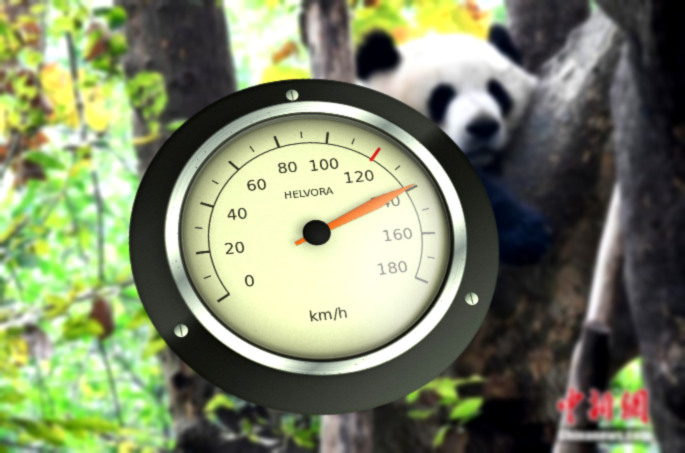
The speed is value=140 unit=km/h
